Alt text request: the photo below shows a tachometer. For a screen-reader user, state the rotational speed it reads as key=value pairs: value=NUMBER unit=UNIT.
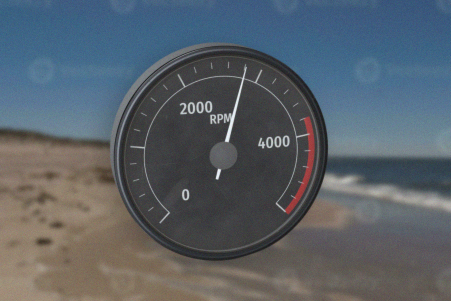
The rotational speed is value=2800 unit=rpm
